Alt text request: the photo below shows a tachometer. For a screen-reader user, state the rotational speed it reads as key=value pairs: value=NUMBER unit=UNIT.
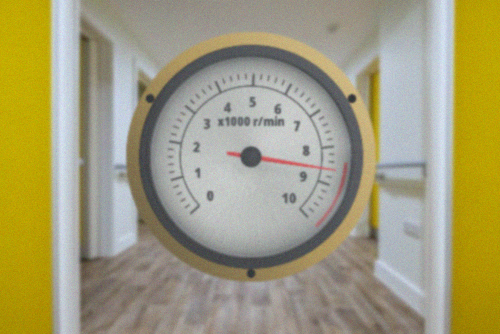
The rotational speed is value=8600 unit=rpm
